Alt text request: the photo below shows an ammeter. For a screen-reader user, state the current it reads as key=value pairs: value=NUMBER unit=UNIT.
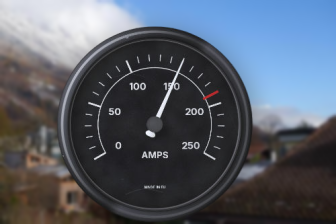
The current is value=150 unit=A
